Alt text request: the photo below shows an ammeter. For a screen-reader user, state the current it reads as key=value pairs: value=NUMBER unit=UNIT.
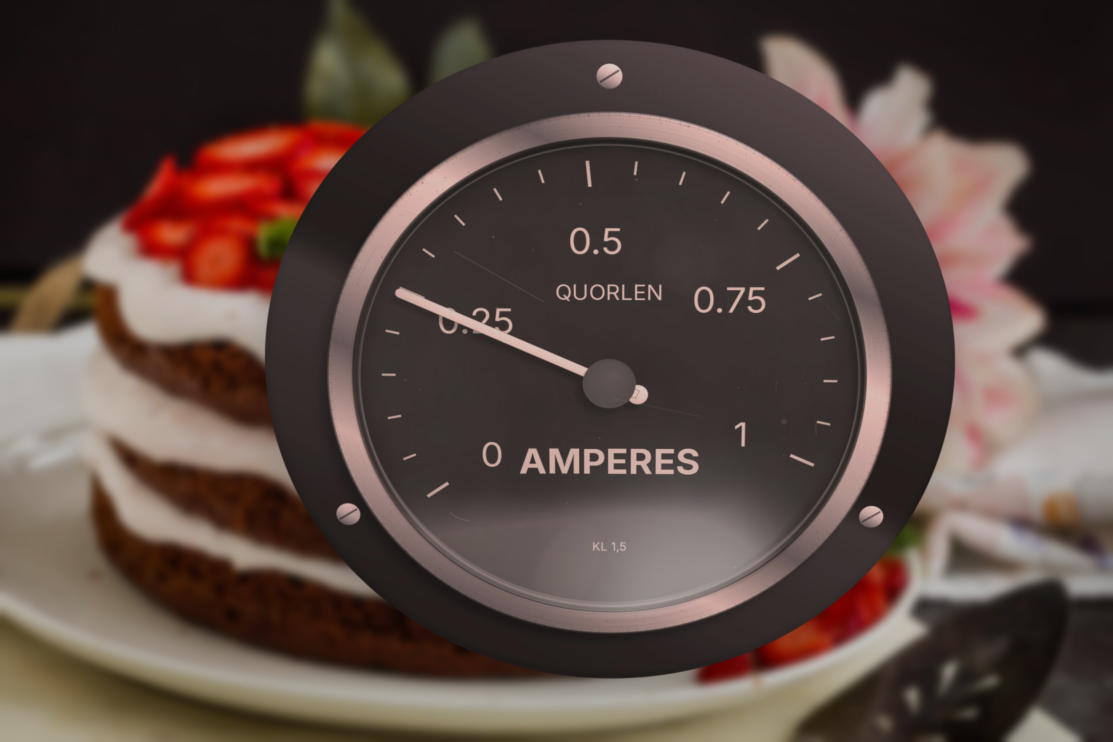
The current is value=0.25 unit=A
